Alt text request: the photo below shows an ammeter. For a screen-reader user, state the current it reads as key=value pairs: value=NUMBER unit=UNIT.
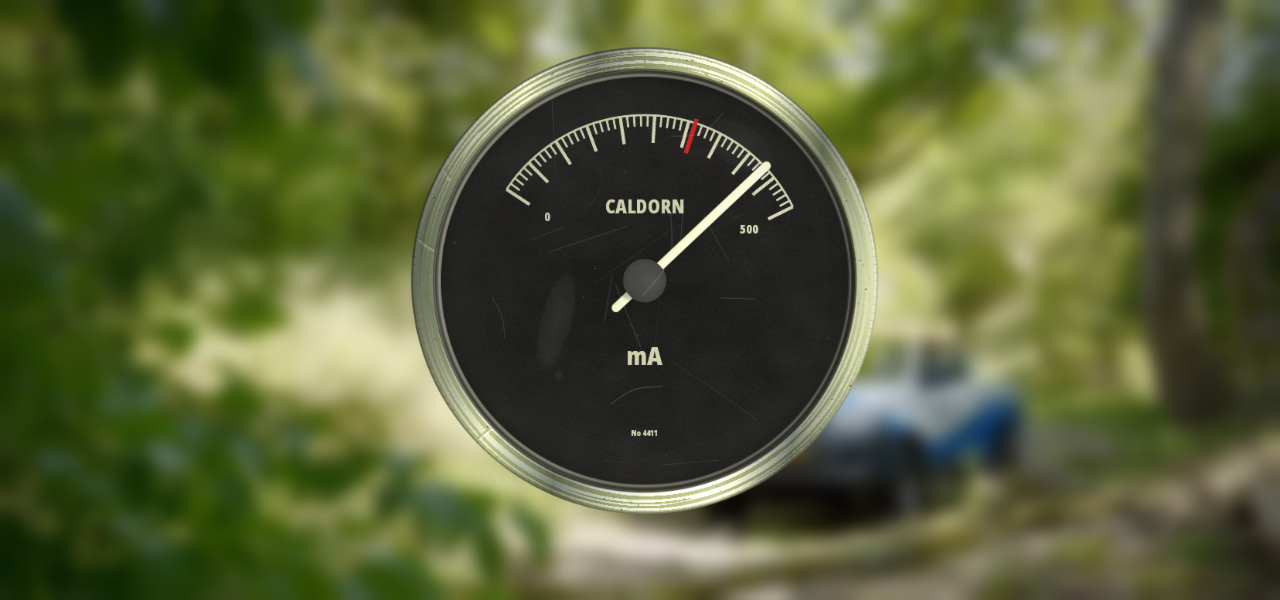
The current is value=430 unit=mA
